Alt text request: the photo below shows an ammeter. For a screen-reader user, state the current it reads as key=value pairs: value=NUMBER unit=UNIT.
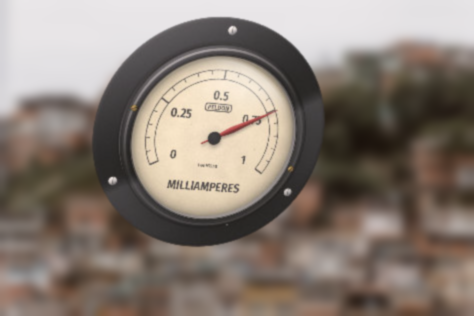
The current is value=0.75 unit=mA
